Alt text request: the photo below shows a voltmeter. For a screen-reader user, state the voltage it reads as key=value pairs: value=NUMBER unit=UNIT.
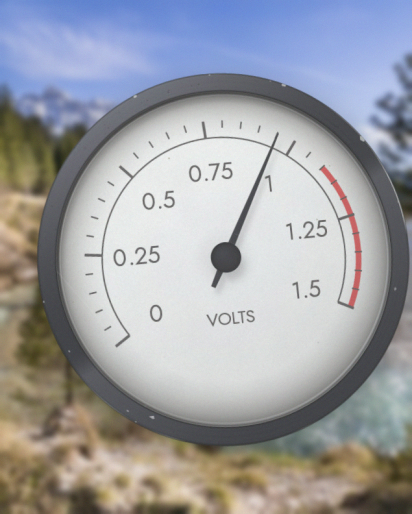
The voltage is value=0.95 unit=V
